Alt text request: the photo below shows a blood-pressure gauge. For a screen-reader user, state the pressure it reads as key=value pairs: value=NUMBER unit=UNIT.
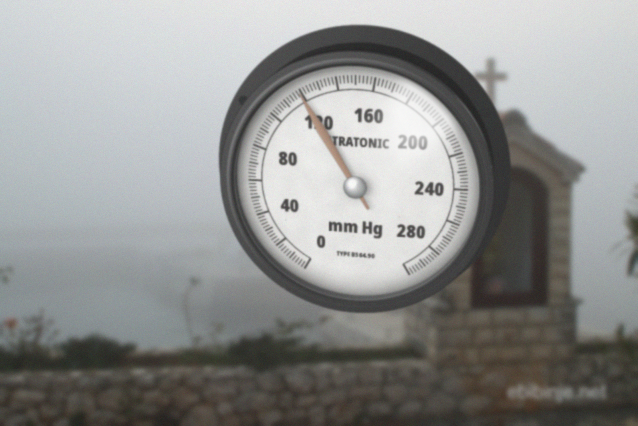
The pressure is value=120 unit=mmHg
